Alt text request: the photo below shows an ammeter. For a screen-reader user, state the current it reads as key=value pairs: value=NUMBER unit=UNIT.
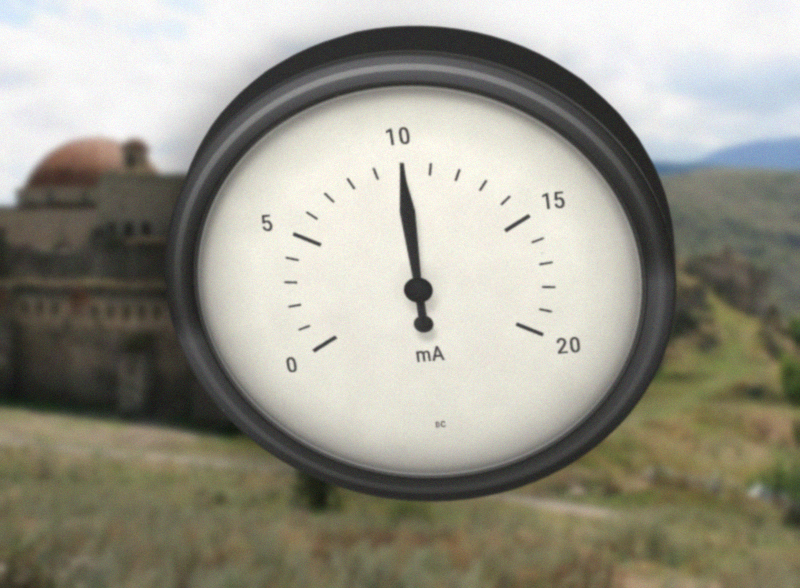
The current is value=10 unit=mA
